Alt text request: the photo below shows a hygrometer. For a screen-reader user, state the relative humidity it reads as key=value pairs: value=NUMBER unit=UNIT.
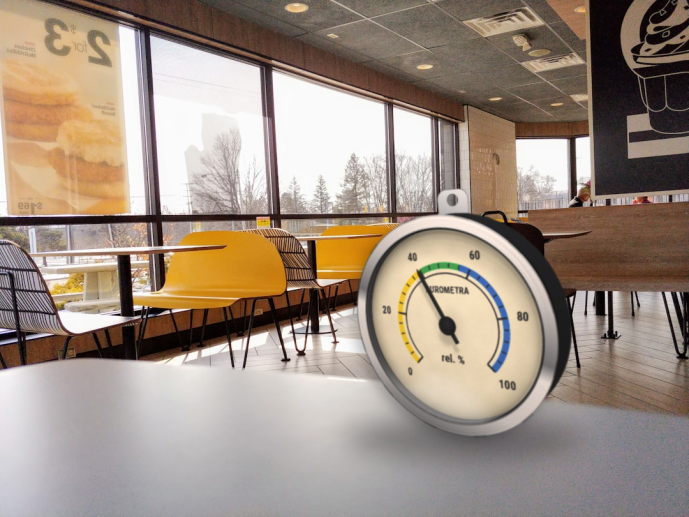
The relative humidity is value=40 unit=%
